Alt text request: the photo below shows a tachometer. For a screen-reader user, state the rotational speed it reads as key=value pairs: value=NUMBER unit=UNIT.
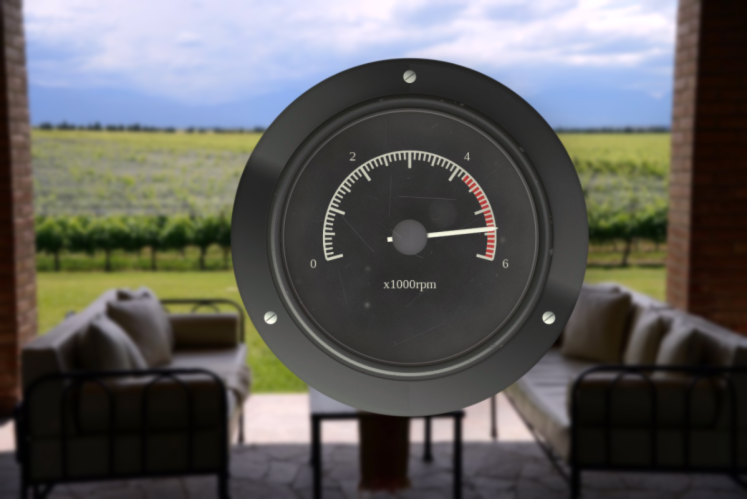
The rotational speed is value=5400 unit=rpm
